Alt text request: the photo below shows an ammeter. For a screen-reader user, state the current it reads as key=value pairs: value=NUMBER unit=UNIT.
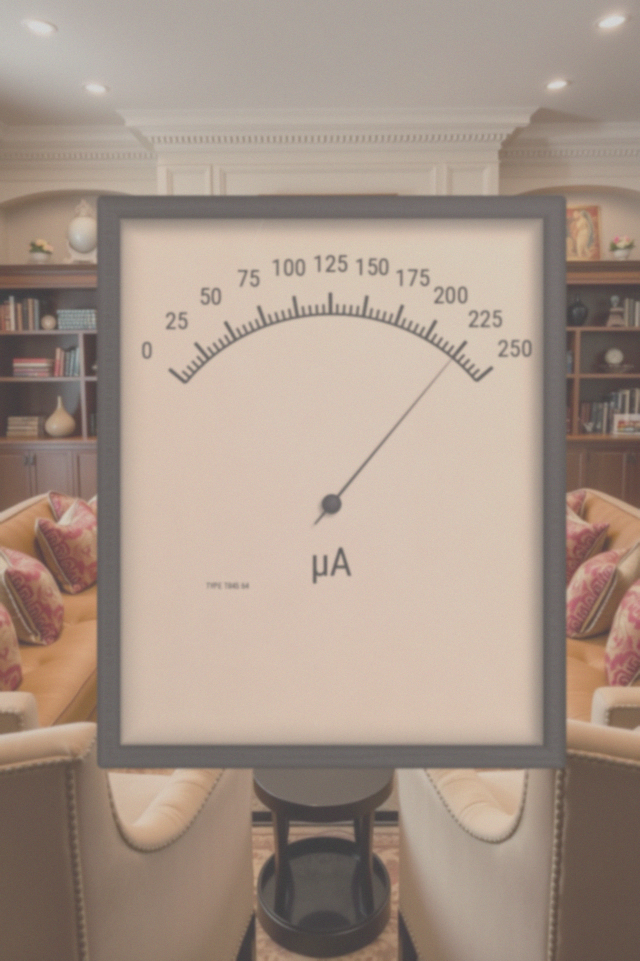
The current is value=225 unit=µA
